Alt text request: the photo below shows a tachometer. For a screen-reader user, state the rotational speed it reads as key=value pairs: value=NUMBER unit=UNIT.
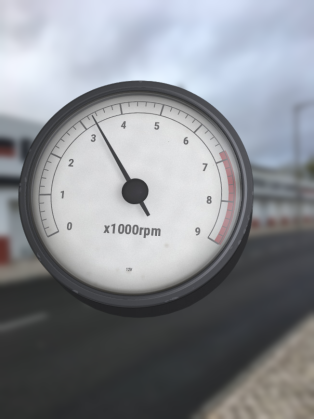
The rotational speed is value=3300 unit=rpm
